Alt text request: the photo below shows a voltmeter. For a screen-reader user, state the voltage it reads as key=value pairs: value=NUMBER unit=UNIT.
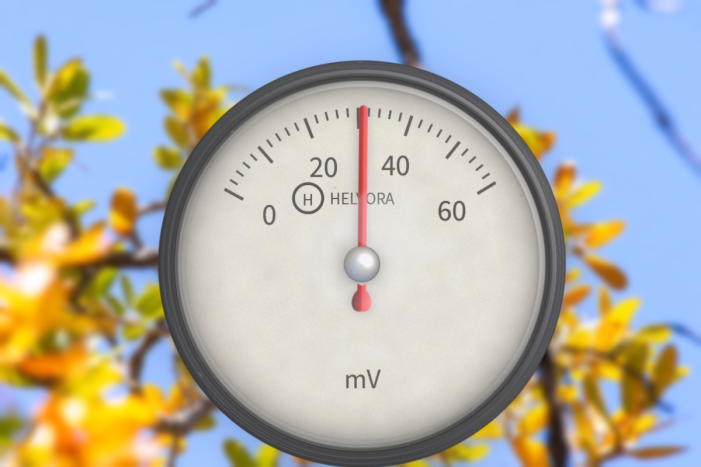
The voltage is value=31 unit=mV
